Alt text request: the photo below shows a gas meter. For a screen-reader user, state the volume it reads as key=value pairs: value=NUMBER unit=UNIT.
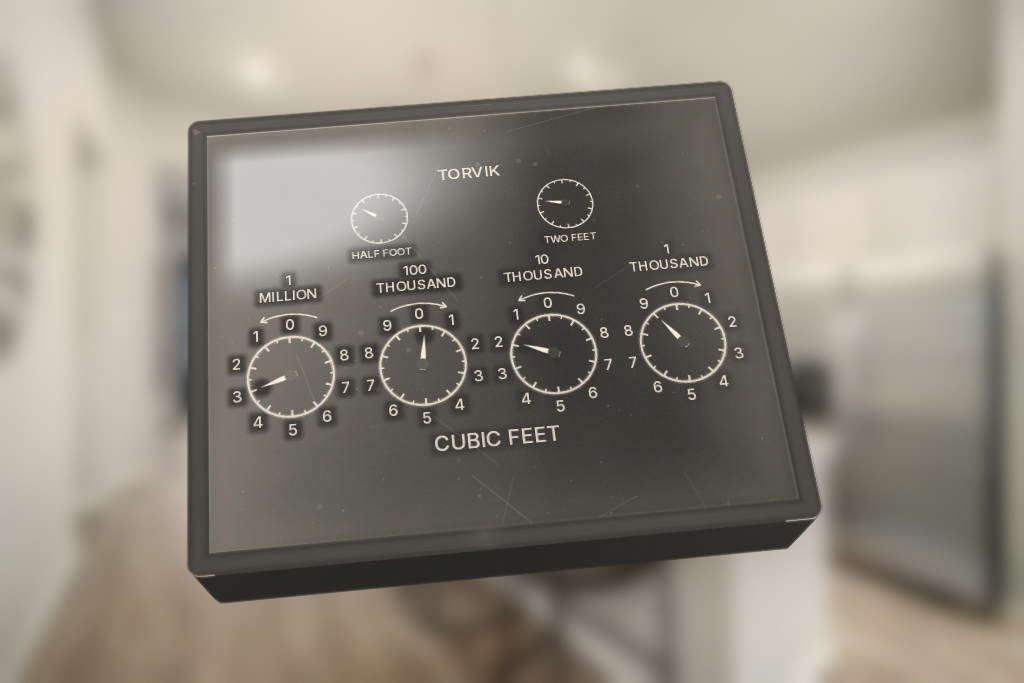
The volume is value=301900 unit=ft³
